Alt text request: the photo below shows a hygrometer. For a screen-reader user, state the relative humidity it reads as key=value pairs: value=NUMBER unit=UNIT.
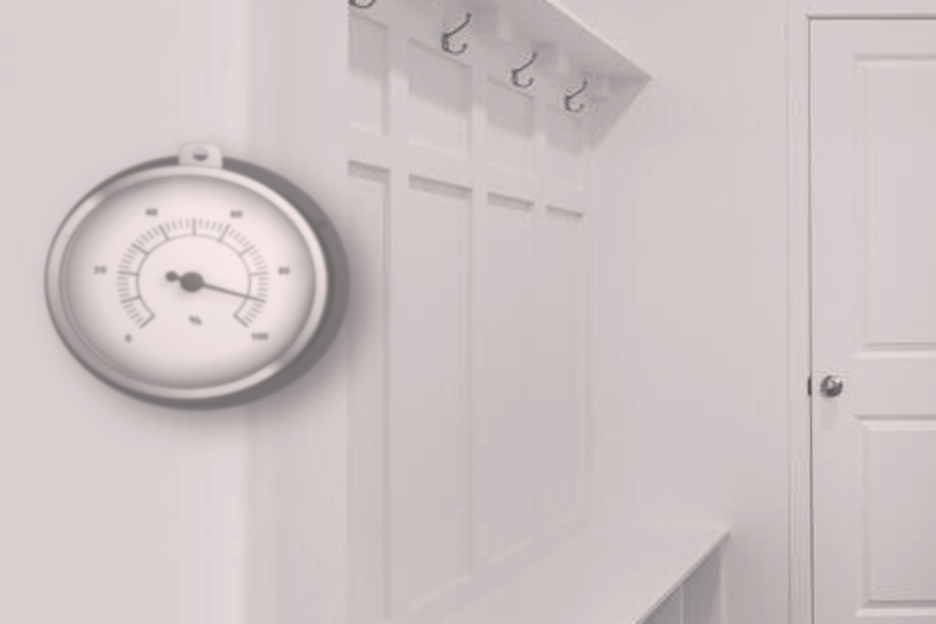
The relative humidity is value=90 unit=%
